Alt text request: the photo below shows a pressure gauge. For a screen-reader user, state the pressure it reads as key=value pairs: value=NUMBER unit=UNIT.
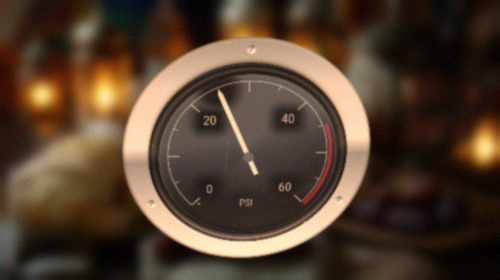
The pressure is value=25 unit=psi
